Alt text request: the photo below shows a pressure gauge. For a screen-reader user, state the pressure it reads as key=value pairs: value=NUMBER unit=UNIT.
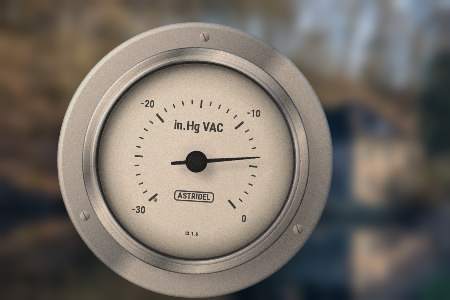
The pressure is value=-6 unit=inHg
